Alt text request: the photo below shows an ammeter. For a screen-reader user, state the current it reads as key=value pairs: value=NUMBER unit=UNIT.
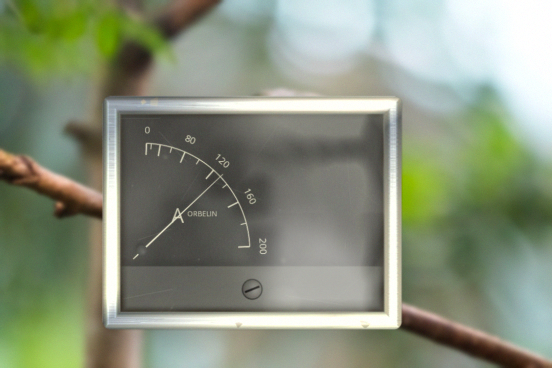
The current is value=130 unit=A
